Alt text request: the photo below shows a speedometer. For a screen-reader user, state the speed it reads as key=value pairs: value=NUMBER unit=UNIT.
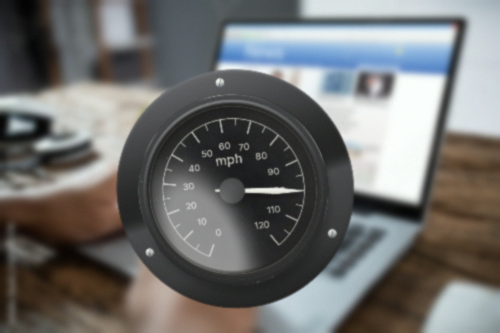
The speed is value=100 unit=mph
